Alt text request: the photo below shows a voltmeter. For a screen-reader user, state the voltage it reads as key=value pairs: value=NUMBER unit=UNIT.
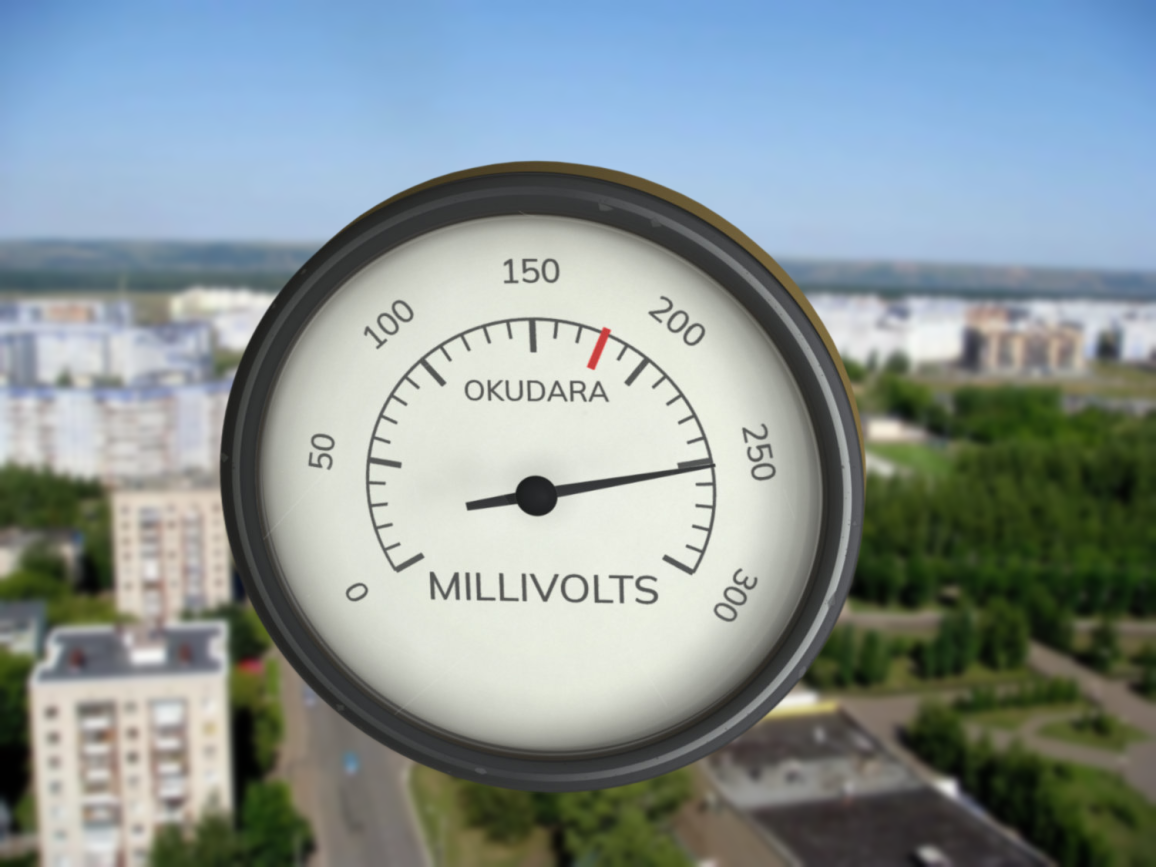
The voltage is value=250 unit=mV
